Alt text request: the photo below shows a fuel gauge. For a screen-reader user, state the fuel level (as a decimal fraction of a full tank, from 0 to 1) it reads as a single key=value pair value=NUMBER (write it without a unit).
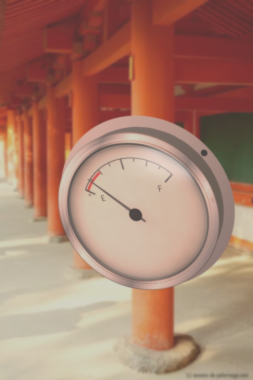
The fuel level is value=0.125
